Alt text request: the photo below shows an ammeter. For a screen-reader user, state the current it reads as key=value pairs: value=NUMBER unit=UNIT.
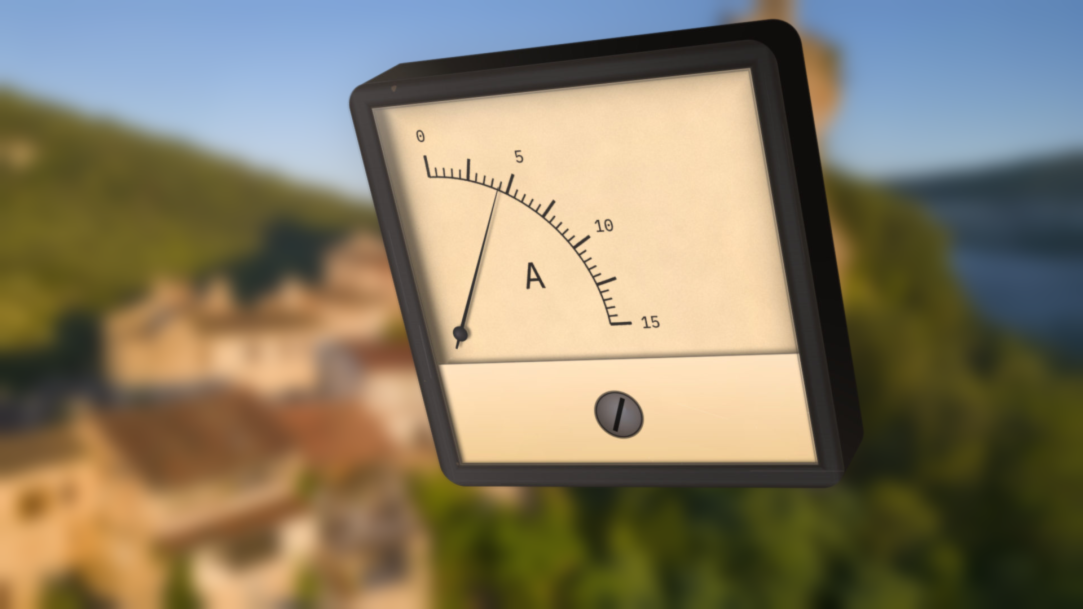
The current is value=4.5 unit=A
